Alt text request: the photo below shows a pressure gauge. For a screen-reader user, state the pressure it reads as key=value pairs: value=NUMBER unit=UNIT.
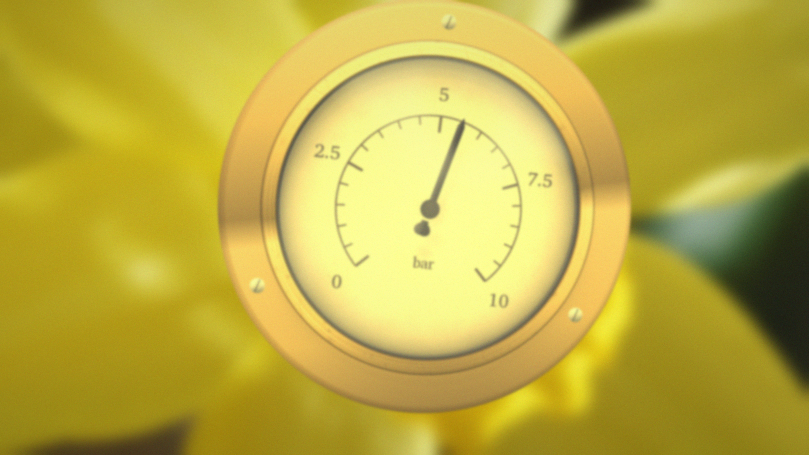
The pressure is value=5.5 unit=bar
